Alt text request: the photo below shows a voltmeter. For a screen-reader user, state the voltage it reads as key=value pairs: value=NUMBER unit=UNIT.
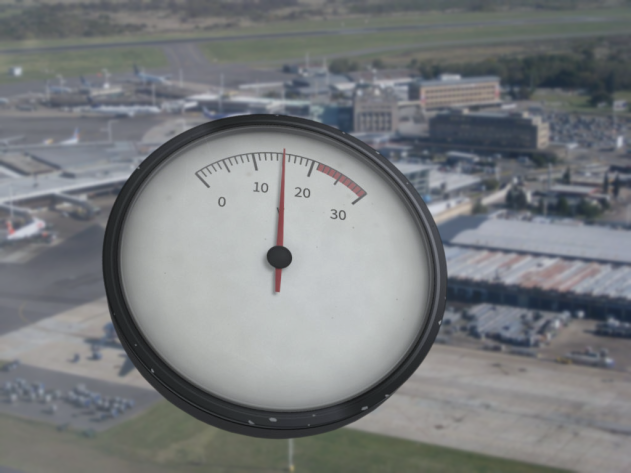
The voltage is value=15 unit=V
